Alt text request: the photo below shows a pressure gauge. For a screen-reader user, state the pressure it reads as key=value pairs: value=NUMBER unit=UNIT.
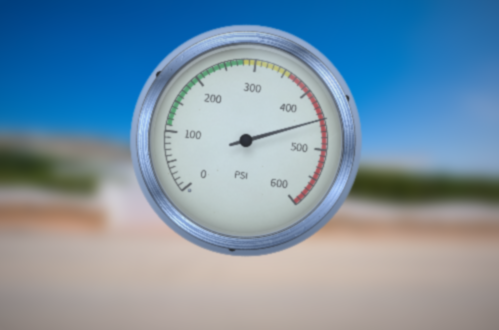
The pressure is value=450 unit=psi
